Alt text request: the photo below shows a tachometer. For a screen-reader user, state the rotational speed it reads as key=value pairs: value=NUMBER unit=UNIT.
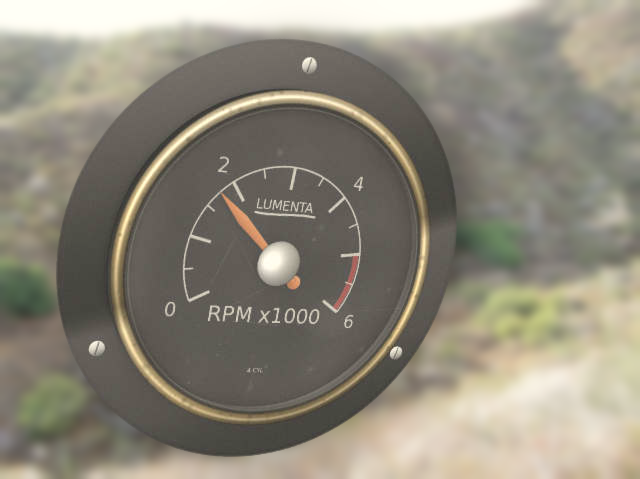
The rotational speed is value=1750 unit=rpm
